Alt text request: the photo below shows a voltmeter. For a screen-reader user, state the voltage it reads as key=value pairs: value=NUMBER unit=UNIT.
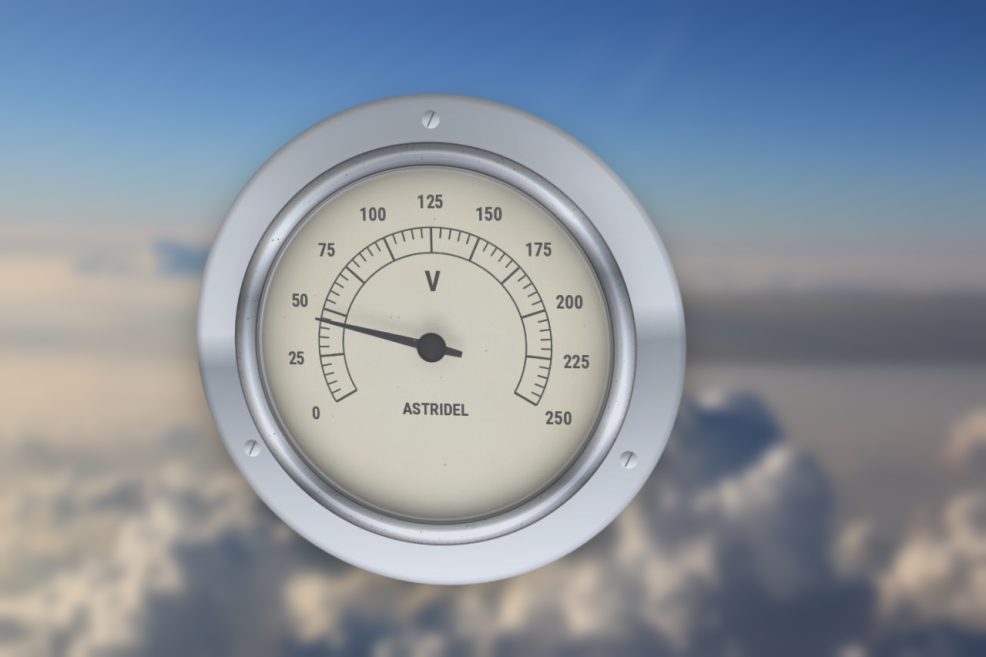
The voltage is value=45 unit=V
